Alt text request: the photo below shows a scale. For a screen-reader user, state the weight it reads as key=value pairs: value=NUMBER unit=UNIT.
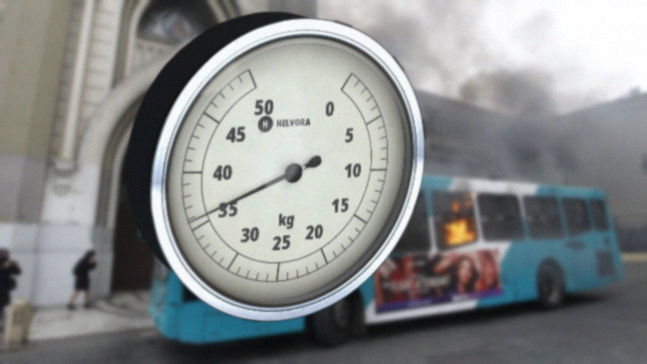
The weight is value=36 unit=kg
